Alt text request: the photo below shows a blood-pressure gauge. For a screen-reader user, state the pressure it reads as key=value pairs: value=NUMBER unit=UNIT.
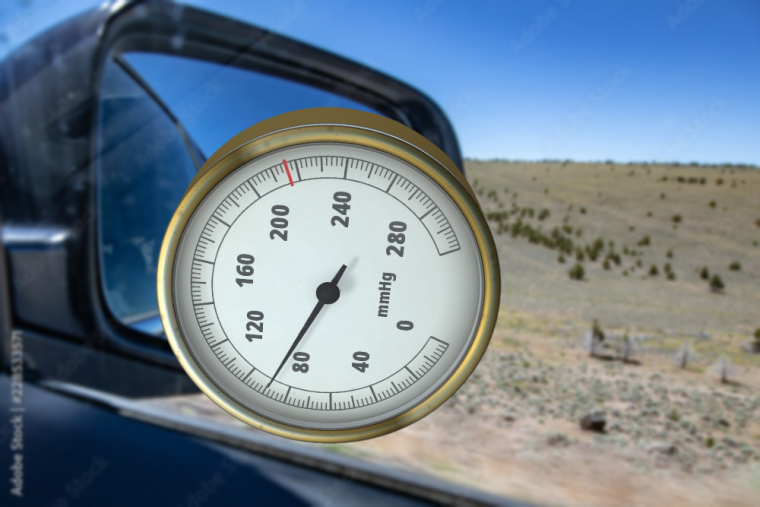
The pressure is value=90 unit=mmHg
